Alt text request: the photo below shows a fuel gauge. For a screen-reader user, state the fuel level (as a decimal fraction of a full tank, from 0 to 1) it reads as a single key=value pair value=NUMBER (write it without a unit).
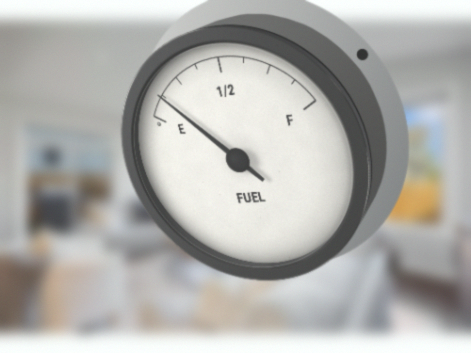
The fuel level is value=0.125
